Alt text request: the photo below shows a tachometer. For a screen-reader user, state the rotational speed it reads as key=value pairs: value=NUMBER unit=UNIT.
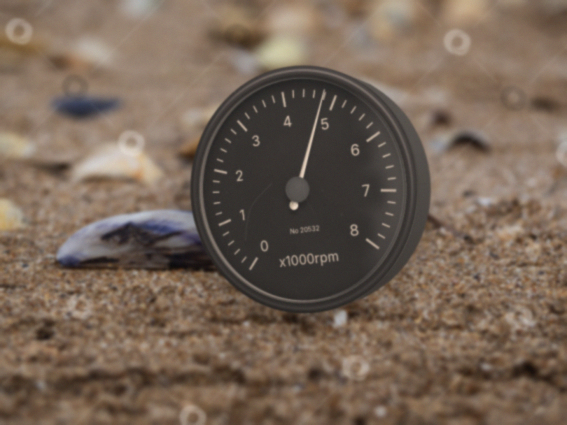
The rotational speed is value=4800 unit=rpm
